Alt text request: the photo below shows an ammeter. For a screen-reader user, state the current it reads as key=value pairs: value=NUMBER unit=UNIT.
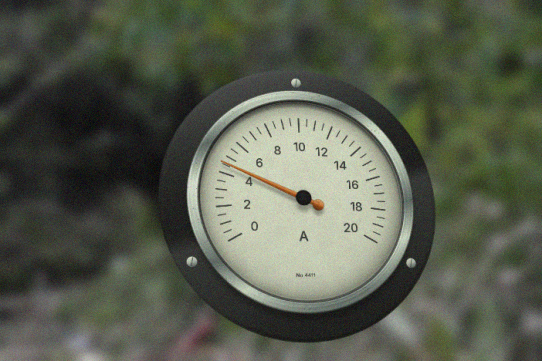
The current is value=4.5 unit=A
